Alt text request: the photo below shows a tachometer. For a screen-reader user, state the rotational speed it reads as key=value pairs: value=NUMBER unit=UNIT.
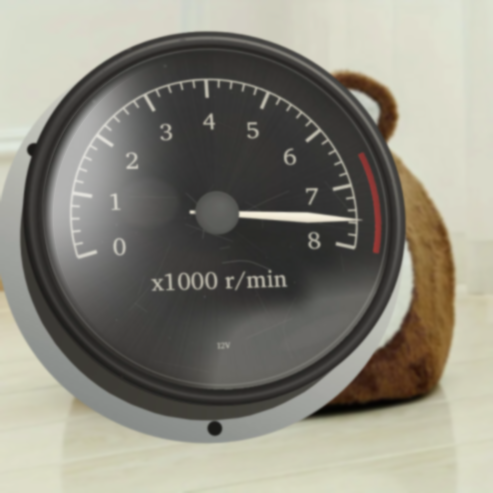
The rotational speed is value=7600 unit=rpm
